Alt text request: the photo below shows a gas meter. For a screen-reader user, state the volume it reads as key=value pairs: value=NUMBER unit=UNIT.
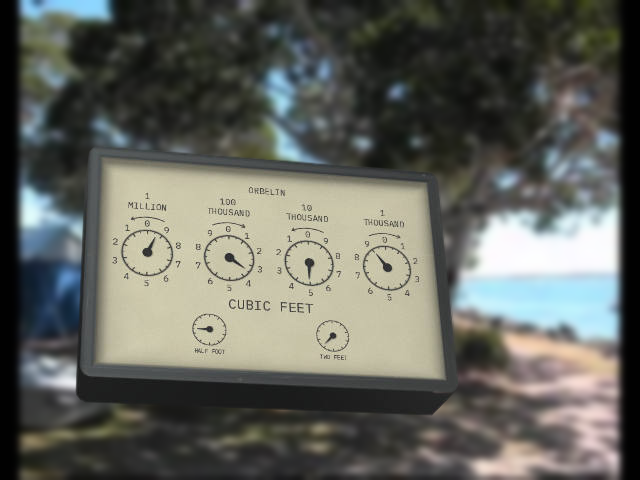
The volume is value=934900 unit=ft³
